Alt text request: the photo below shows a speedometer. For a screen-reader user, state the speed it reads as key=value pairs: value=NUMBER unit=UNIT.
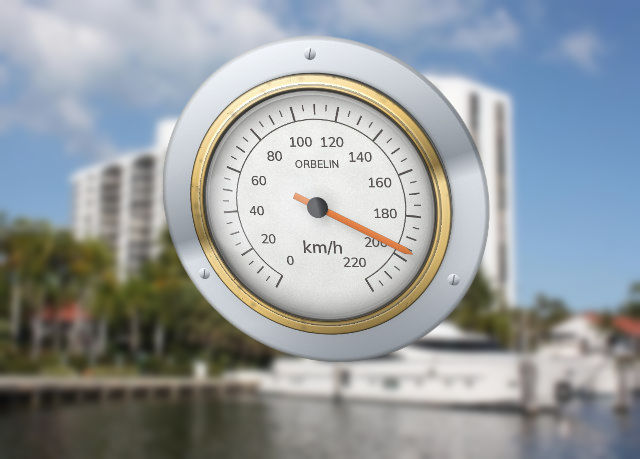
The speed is value=195 unit=km/h
